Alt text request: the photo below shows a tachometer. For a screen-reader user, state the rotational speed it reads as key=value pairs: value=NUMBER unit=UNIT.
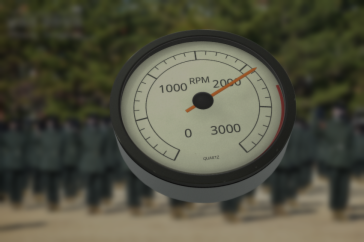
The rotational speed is value=2100 unit=rpm
